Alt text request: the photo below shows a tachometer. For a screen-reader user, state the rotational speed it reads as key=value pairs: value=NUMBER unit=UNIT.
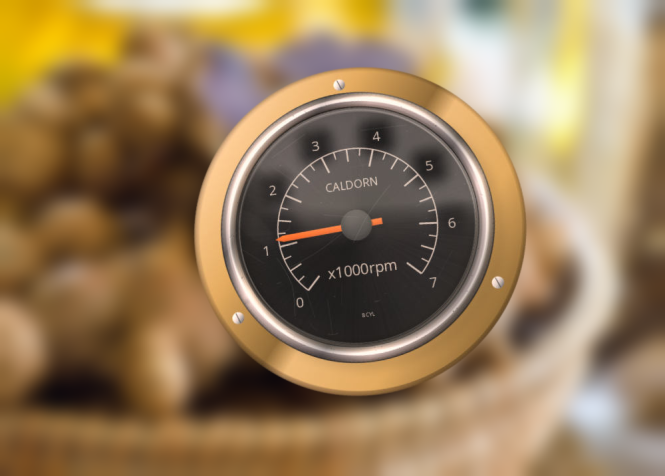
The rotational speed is value=1125 unit=rpm
